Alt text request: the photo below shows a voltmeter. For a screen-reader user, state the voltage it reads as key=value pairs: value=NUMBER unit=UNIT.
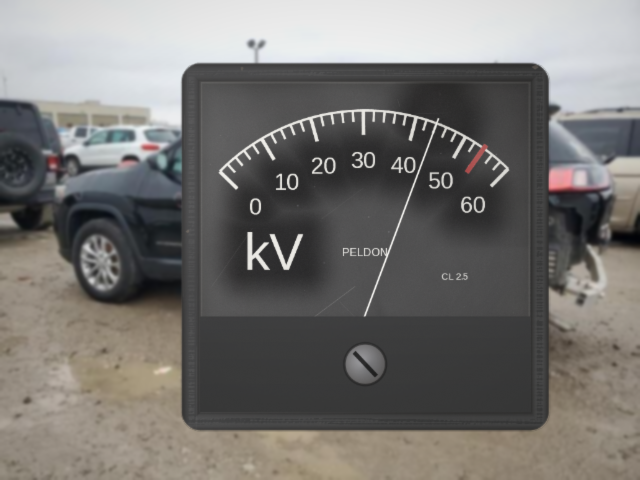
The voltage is value=44 unit=kV
